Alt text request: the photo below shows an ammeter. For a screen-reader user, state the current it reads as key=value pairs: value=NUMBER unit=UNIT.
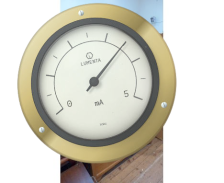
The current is value=3.5 unit=mA
